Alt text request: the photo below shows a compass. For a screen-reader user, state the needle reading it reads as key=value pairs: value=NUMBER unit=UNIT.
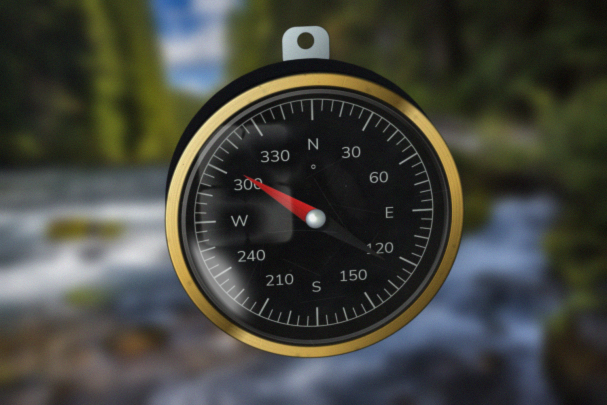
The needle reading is value=305 unit=°
